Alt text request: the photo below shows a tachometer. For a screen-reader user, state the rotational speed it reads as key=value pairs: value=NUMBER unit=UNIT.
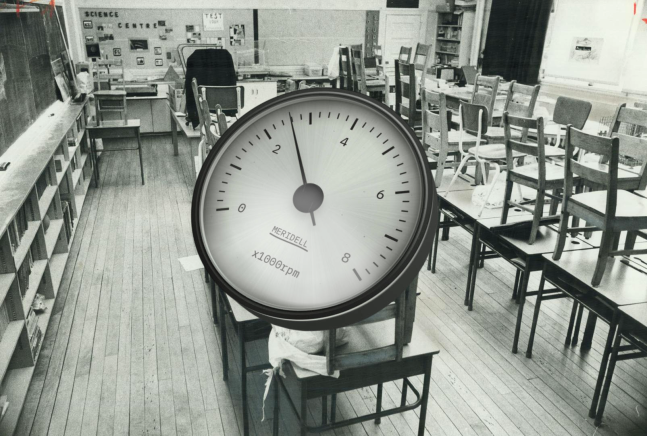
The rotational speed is value=2600 unit=rpm
